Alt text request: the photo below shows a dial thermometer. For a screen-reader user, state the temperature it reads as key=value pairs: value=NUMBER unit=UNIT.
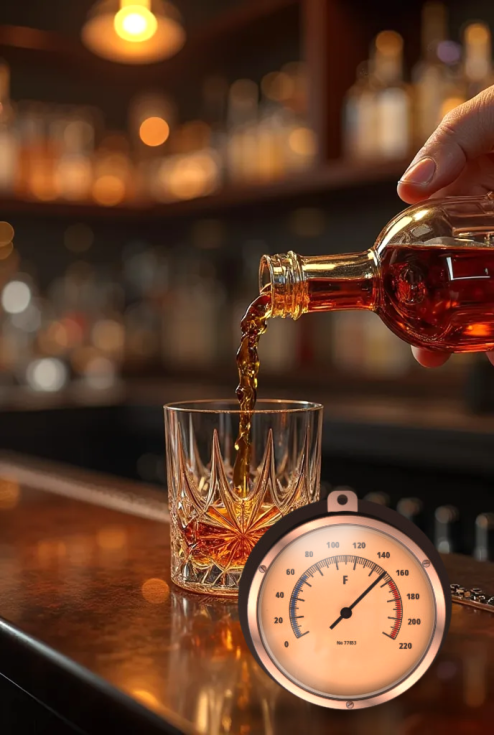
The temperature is value=150 unit=°F
